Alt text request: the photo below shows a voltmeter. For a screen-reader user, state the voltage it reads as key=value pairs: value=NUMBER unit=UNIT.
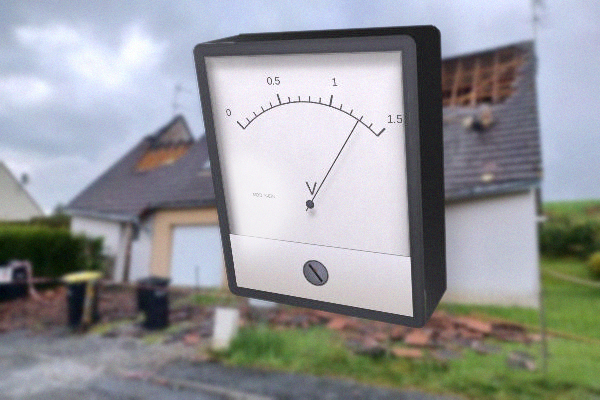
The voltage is value=1.3 unit=V
